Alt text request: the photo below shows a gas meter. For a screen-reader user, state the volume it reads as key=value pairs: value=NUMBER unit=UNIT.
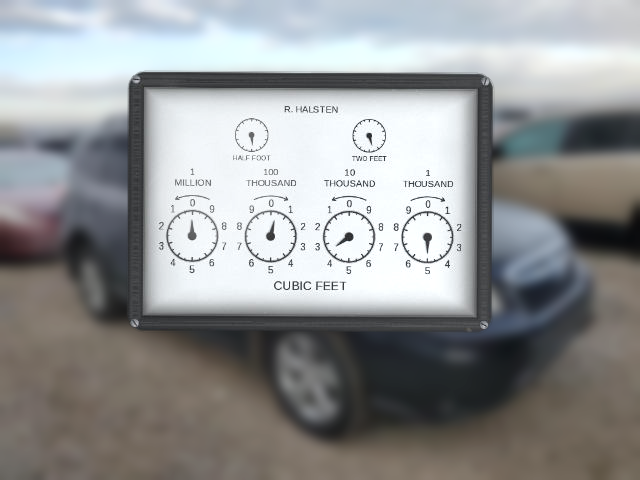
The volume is value=3500 unit=ft³
